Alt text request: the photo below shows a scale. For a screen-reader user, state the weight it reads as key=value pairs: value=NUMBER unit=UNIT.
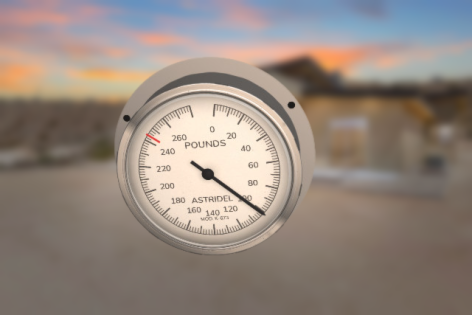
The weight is value=100 unit=lb
